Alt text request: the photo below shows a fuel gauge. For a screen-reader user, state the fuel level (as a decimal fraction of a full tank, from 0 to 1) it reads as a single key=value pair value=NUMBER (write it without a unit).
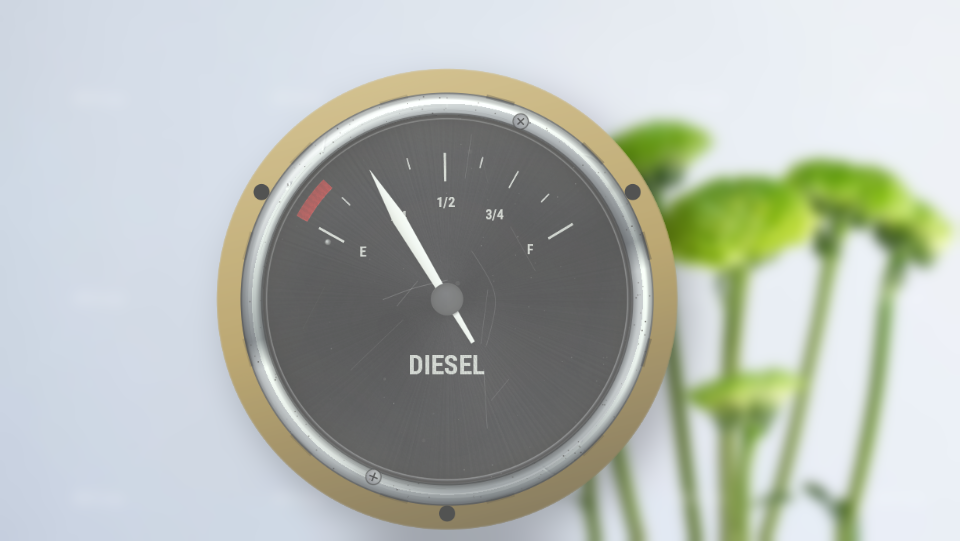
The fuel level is value=0.25
